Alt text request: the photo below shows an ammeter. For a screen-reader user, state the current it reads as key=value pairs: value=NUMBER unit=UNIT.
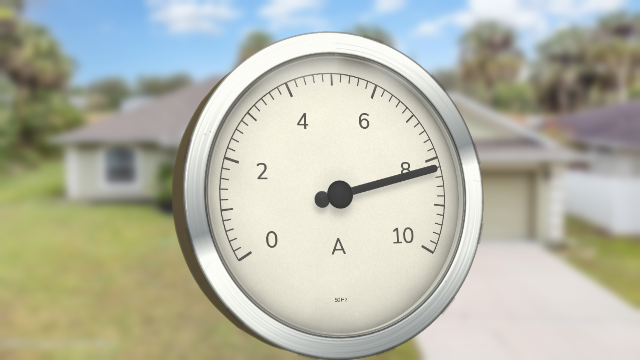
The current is value=8.2 unit=A
